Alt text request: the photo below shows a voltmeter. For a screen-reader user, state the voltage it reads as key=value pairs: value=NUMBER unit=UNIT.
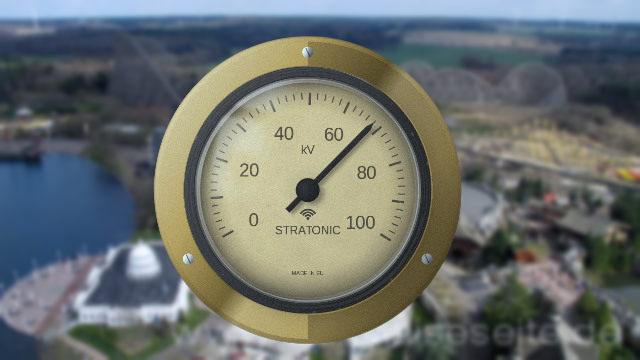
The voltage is value=68 unit=kV
